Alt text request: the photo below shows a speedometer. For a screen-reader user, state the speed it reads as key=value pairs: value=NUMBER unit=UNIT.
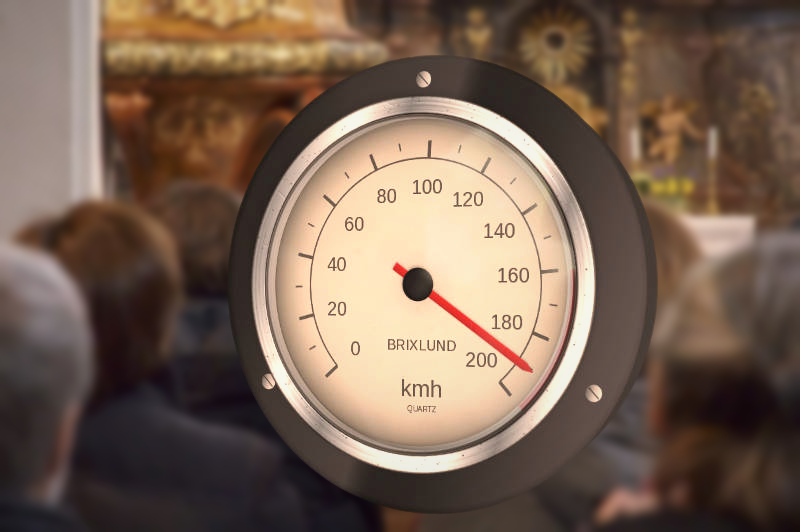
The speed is value=190 unit=km/h
